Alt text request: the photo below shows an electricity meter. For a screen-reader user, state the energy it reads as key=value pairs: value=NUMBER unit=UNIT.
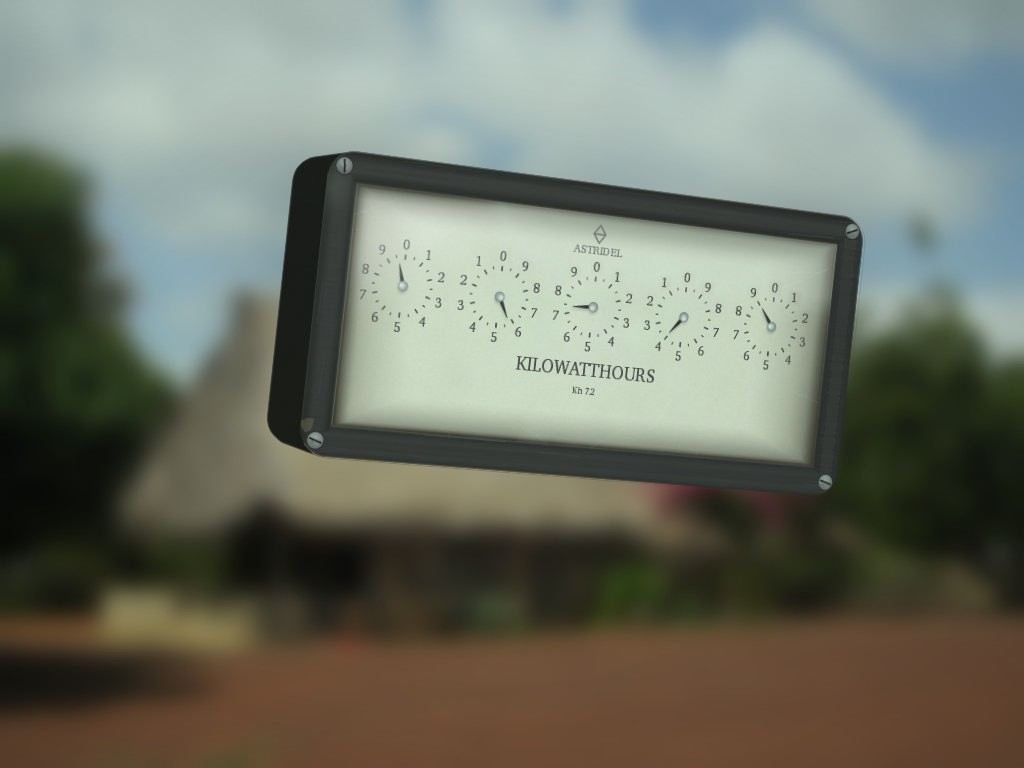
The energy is value=95739 unit=kWh
